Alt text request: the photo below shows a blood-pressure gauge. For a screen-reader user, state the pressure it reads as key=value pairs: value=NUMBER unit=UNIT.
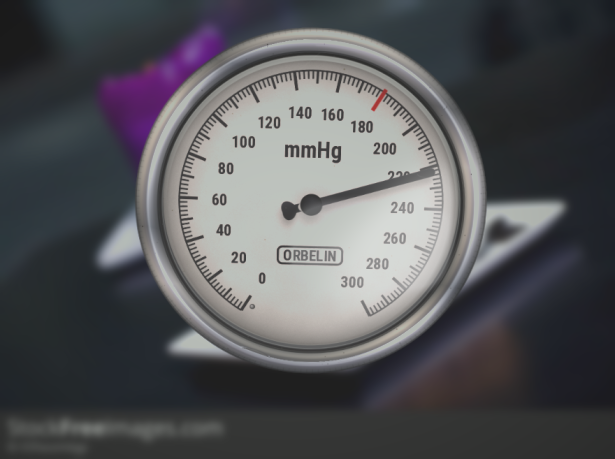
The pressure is value=222 unit=mmHg
